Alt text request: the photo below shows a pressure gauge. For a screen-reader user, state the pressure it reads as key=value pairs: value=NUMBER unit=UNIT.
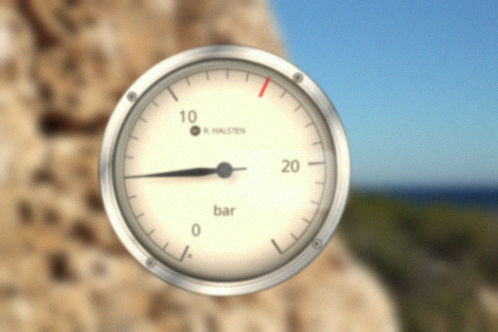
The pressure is value=5 unit=bar
